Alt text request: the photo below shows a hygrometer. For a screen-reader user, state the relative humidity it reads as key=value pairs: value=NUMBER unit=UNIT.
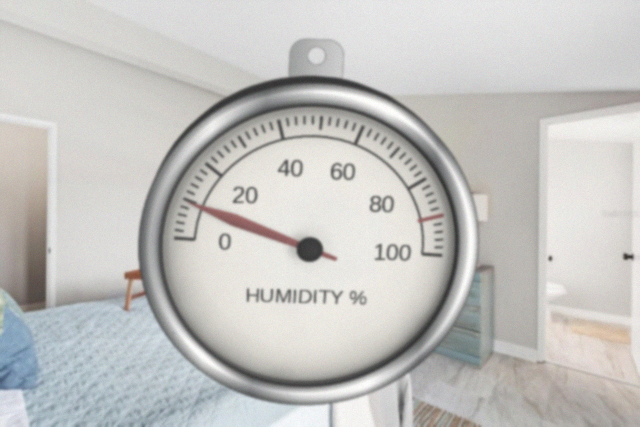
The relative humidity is value=10 unit=%
